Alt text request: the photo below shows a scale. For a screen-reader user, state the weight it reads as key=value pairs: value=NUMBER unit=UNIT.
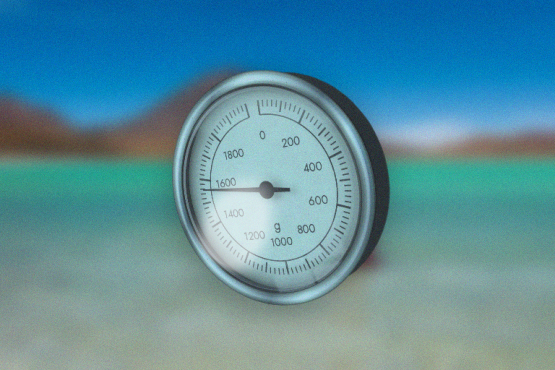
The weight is value=1560 unit=g
